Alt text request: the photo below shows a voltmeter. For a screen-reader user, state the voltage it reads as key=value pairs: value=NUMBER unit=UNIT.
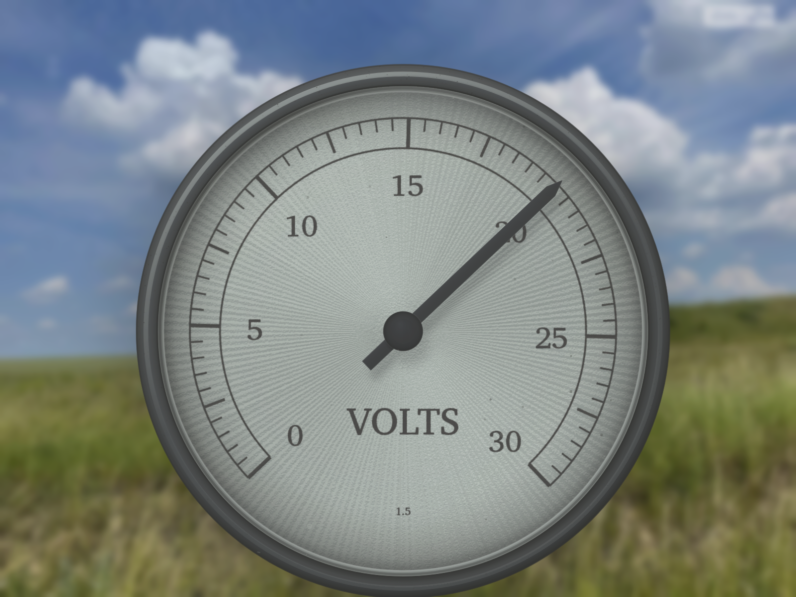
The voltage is value=20 unit=V
